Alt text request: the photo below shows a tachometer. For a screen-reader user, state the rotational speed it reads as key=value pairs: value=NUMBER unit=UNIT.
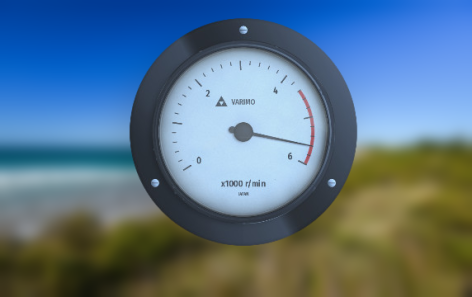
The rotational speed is value=5600 unit=rpm
